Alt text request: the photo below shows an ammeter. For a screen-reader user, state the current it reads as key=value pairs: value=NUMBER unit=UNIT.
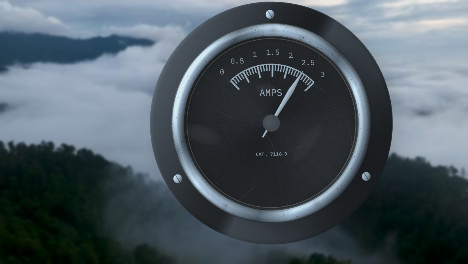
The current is value=2.5 unit=A
